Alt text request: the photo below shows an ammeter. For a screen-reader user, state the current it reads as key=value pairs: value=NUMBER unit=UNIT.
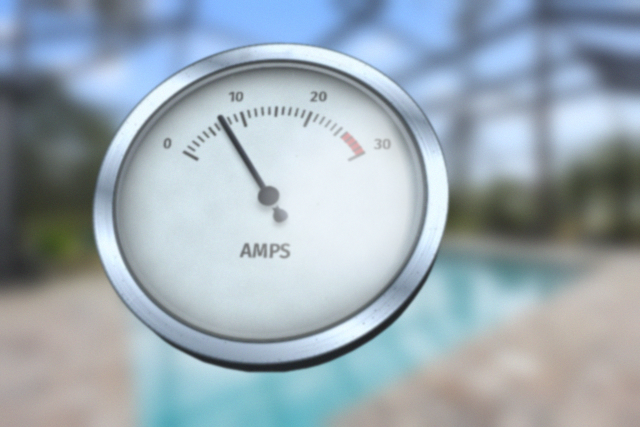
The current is value=7 unit=A
